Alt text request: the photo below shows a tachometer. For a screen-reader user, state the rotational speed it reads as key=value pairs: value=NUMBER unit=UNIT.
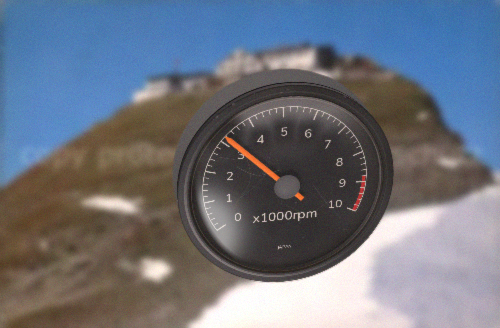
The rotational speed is value=3200 unit=rpm
